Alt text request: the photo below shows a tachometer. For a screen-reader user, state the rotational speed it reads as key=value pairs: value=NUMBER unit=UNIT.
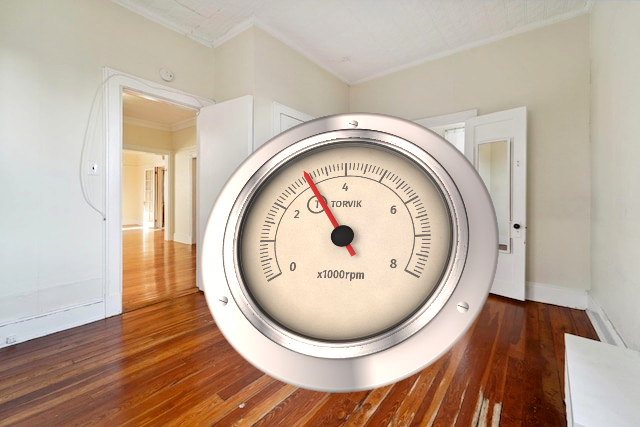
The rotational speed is value=3000 unit=rpm
